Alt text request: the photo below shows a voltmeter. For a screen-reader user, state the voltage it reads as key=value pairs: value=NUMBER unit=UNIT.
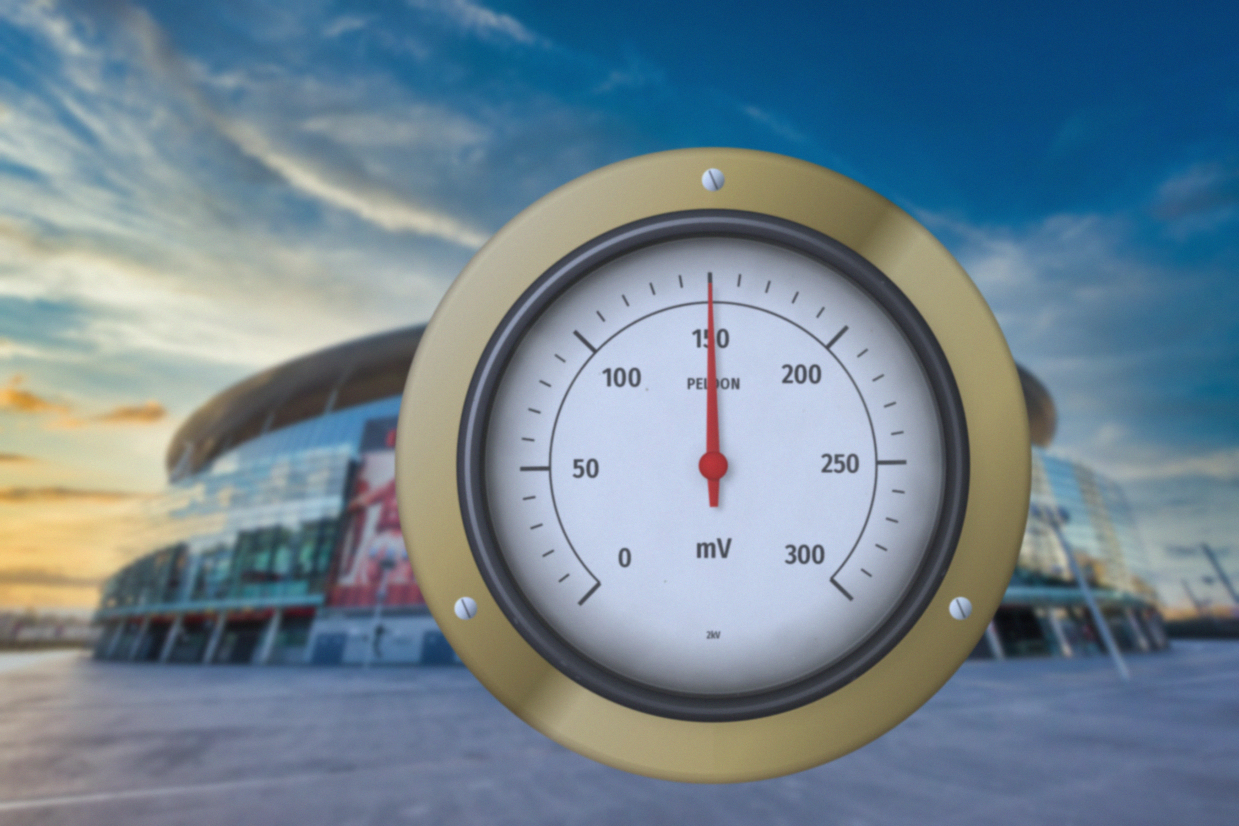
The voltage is value=150 unit=mV
